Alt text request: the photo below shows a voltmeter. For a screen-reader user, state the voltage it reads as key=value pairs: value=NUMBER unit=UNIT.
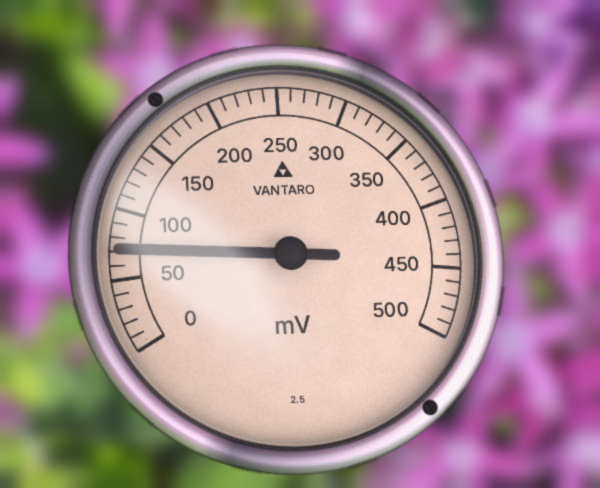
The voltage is value=70 unit=mV
